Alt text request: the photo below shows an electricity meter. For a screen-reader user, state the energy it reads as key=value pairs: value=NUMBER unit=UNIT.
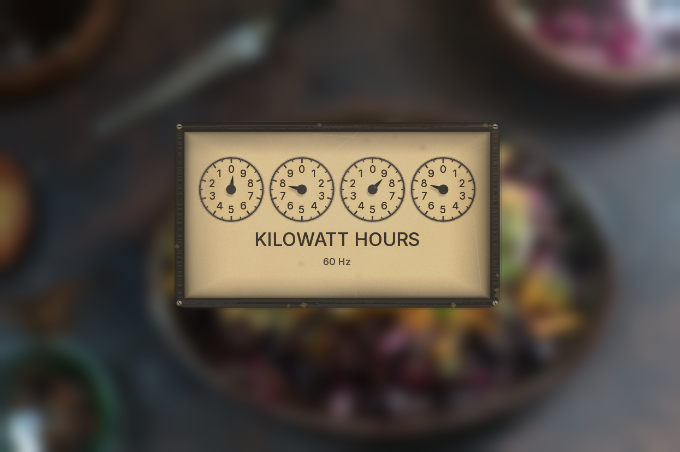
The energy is value=9788 unit=kWh
